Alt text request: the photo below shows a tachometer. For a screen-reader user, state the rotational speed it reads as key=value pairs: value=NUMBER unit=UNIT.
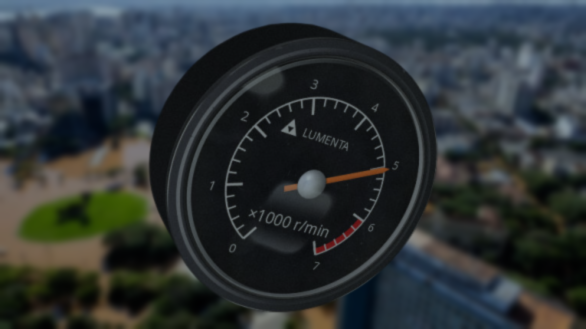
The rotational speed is value=5000 unit=rpm
